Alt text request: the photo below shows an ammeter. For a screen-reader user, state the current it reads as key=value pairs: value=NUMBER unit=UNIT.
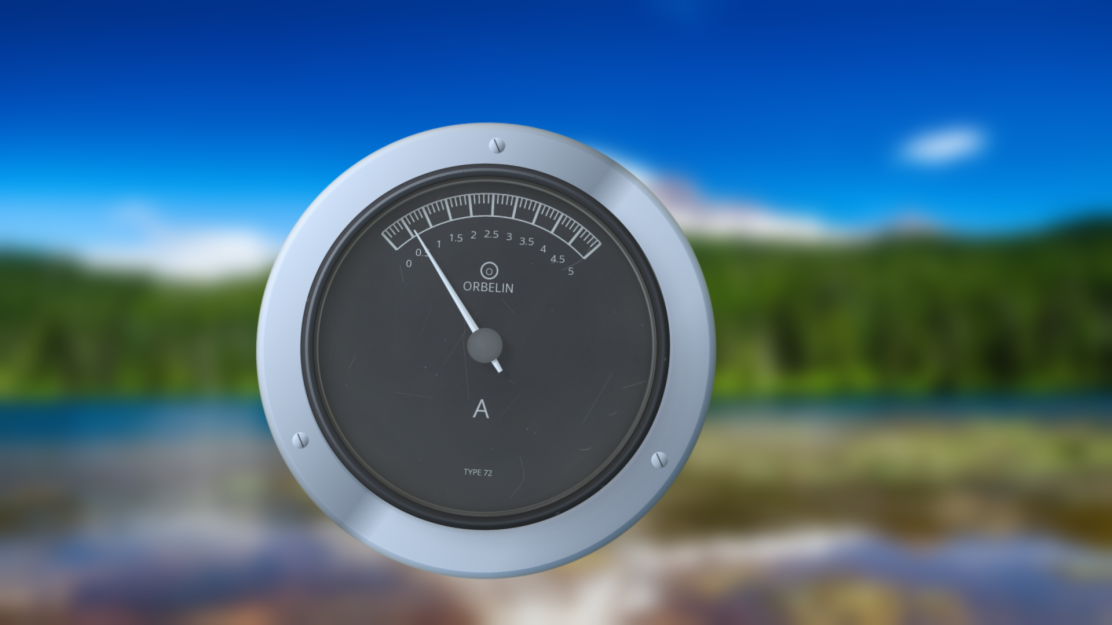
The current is value=0.6 unit=A
